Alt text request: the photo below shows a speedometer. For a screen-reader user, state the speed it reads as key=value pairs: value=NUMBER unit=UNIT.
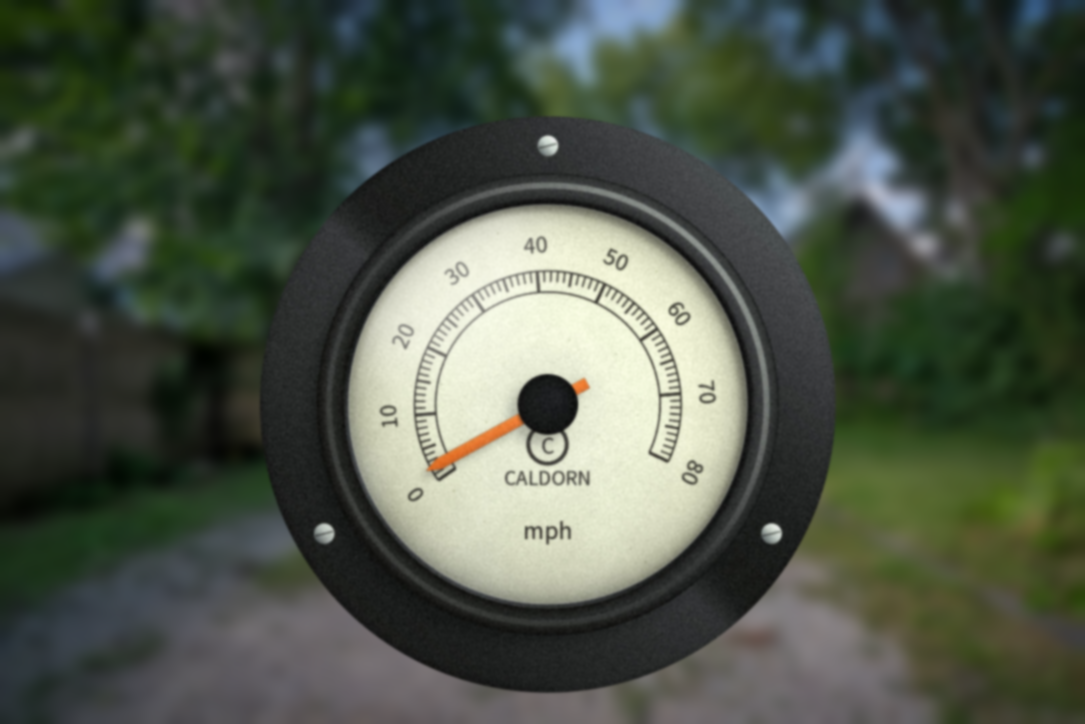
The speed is value=2 unit=mph
